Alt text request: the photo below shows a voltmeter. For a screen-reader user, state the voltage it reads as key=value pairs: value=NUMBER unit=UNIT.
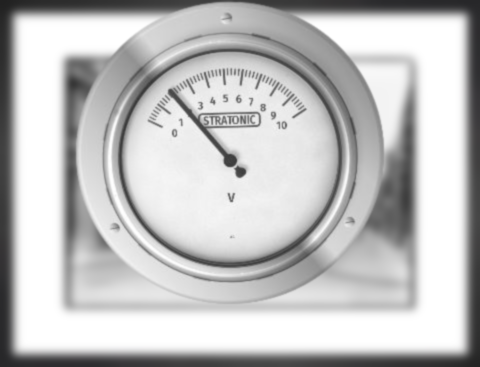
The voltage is value=2 unit=V
